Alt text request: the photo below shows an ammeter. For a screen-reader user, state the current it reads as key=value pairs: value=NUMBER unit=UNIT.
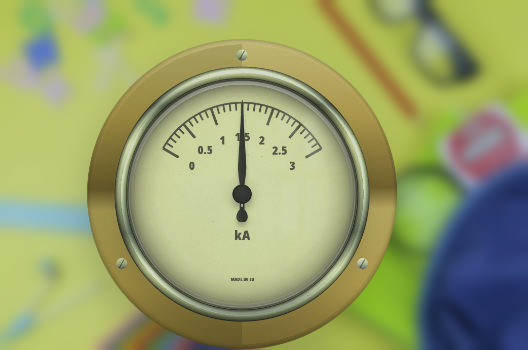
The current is value=1.5 unit=kA
